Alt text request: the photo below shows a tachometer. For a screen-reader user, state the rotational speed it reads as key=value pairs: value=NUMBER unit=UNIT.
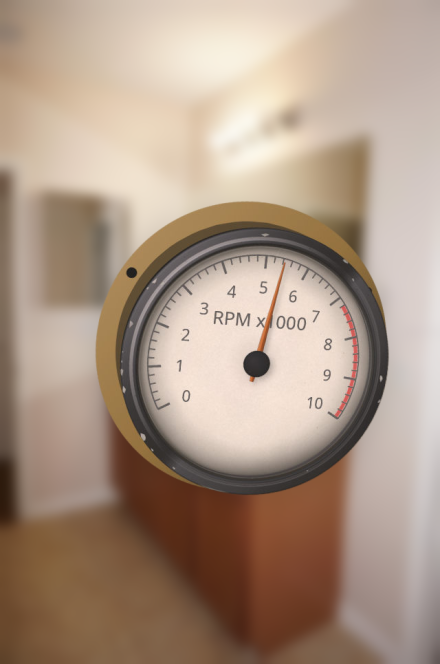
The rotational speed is value=5400 unit=rpm
